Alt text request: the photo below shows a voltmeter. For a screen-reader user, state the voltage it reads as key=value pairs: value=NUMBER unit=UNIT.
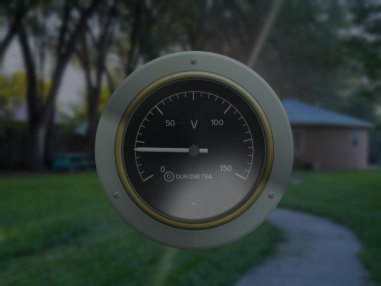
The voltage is value=20 unit=V
